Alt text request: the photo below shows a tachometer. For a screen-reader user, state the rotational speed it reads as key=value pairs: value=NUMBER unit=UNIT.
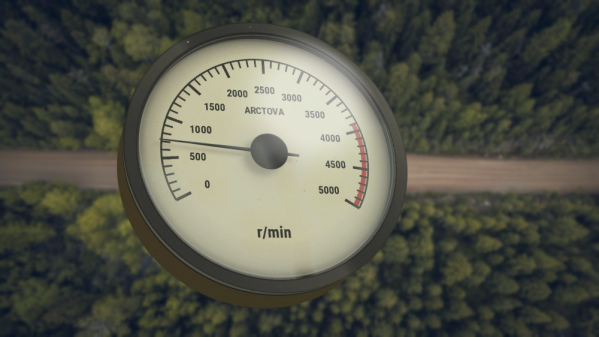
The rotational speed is value=700 unit=rpm
